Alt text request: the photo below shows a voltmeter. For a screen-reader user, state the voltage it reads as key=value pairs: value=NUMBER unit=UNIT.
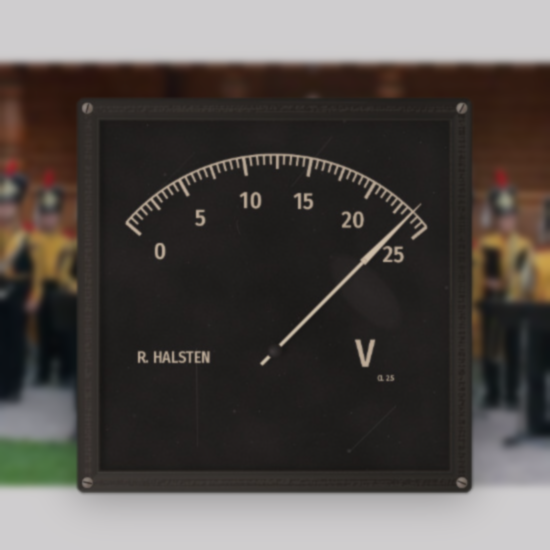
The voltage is value=23.5 unit=V
